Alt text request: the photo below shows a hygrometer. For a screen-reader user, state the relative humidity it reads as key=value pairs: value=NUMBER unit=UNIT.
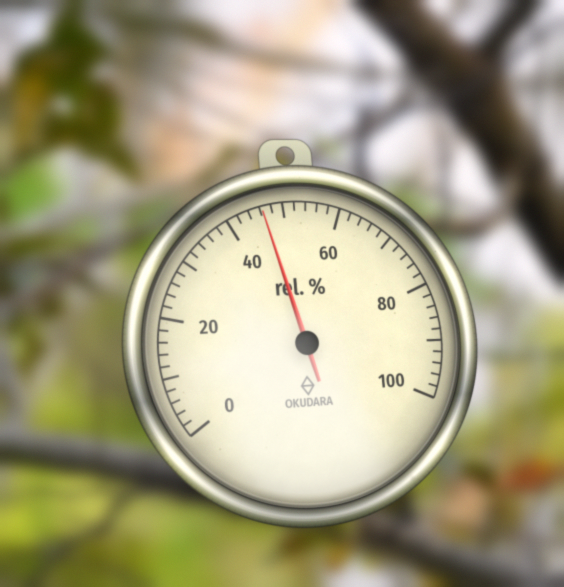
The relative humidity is value=46 unit=%
